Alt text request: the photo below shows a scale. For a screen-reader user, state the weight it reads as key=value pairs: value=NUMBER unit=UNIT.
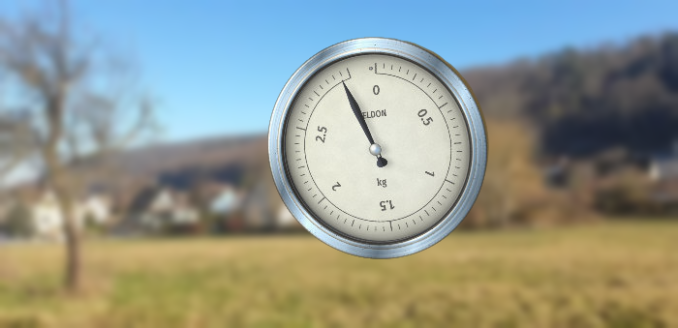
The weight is value=2.95 unit=kg
